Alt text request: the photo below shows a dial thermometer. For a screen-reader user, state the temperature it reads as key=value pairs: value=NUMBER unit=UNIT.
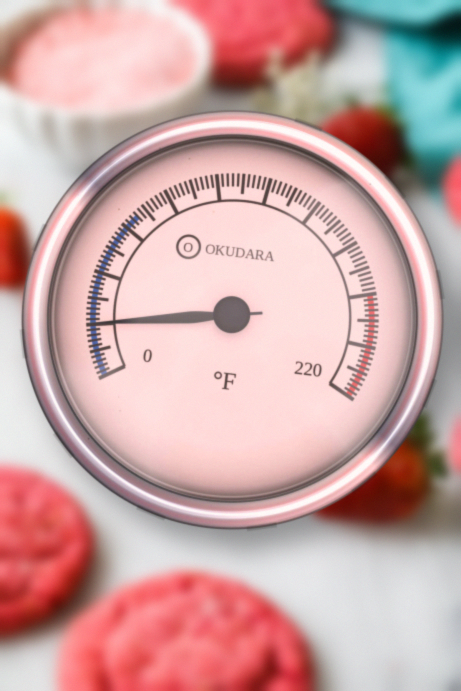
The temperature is value=20 unit=°F
